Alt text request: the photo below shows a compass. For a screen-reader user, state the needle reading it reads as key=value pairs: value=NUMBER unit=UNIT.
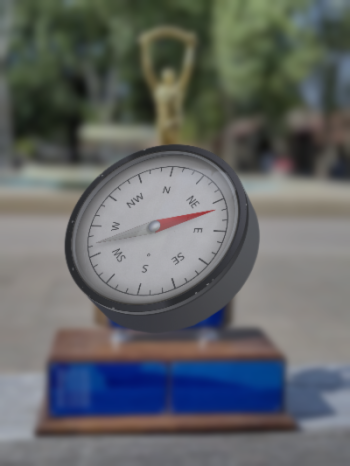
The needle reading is value=70 unit=°
